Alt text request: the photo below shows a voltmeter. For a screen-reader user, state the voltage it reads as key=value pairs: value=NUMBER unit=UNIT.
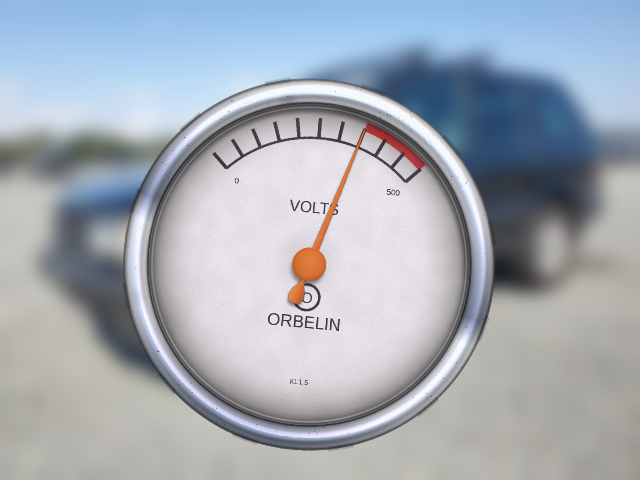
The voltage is value=350 unit=V
